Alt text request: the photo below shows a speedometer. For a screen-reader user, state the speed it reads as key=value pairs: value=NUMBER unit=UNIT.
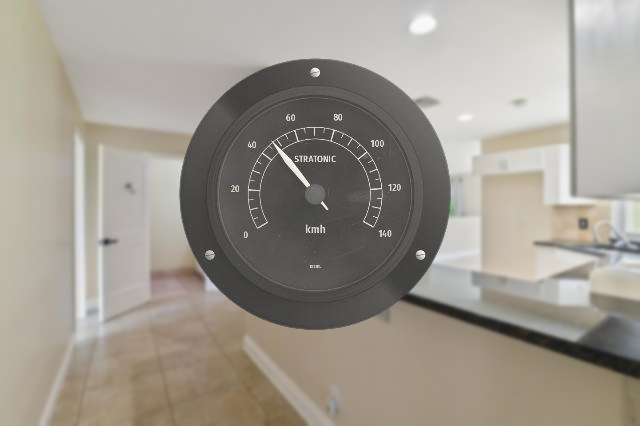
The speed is value=47.5 unit=km/h
